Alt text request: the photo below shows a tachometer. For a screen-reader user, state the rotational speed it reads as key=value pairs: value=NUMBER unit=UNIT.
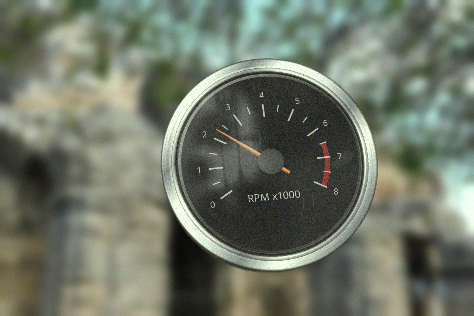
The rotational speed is value=2250 unit=rpm
